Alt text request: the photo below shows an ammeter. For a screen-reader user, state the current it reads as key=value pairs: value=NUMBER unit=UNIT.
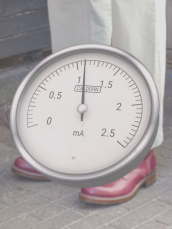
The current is value=1.1 unit=mA
